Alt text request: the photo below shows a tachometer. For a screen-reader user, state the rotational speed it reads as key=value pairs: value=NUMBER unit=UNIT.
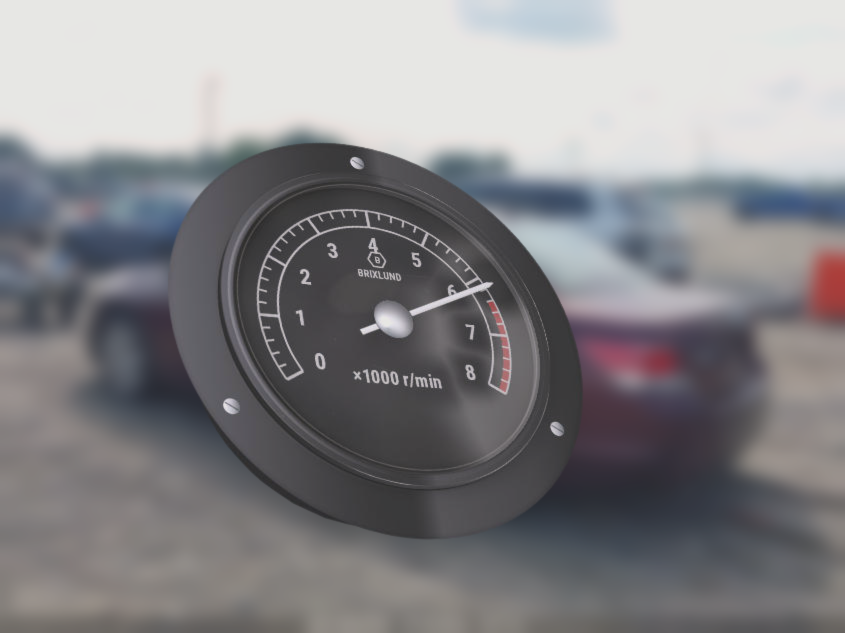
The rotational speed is value=6200 unit=rpm
